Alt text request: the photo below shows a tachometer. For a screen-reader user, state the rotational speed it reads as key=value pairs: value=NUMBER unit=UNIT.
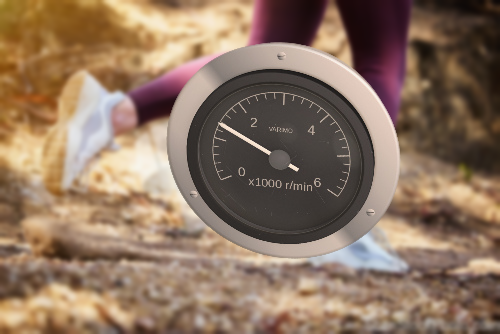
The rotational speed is value=1400 unit=rpm
